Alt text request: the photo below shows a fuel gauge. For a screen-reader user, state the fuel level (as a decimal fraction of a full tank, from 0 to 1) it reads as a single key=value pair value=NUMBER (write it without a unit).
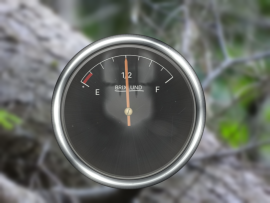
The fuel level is value=0.5
